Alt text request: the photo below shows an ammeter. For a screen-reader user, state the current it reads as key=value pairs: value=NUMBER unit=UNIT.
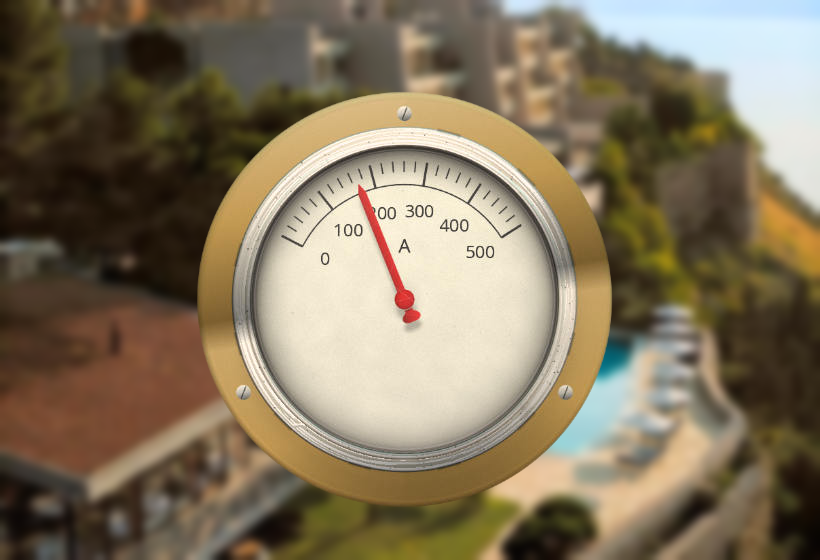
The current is value=170 unit=A
